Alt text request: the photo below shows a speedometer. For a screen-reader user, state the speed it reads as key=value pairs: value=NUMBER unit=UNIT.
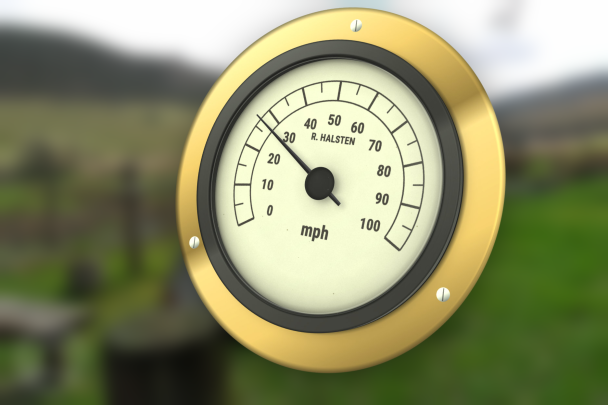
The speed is value=27.5 unit=mph
